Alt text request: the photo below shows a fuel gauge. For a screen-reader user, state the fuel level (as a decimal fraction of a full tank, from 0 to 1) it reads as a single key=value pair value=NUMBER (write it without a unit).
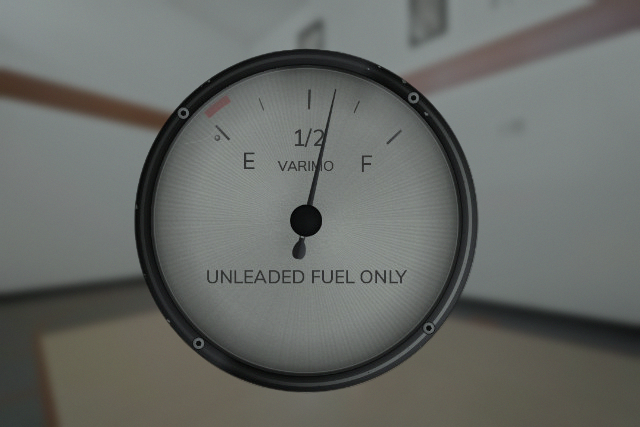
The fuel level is value=0.625
